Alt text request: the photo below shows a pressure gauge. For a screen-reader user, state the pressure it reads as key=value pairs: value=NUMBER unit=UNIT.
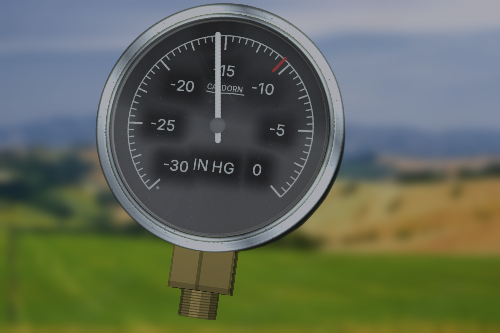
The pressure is value=-15.5 unit=inHg
